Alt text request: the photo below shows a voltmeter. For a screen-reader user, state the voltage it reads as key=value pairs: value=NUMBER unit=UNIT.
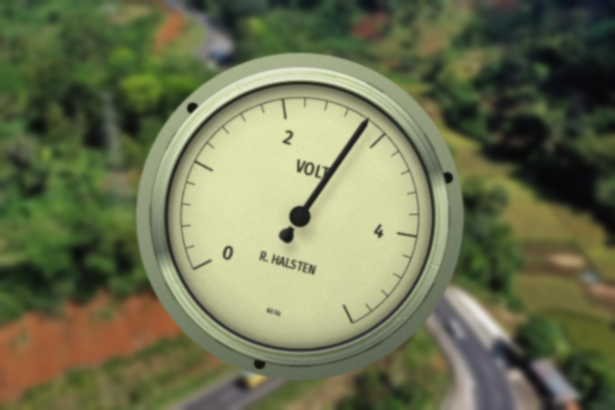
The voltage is value=2.8 unit=V
